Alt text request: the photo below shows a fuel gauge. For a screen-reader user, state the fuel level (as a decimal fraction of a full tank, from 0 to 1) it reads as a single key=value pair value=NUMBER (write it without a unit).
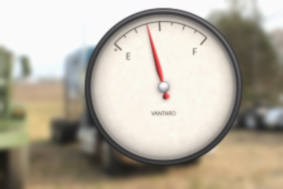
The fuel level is value=0.375
